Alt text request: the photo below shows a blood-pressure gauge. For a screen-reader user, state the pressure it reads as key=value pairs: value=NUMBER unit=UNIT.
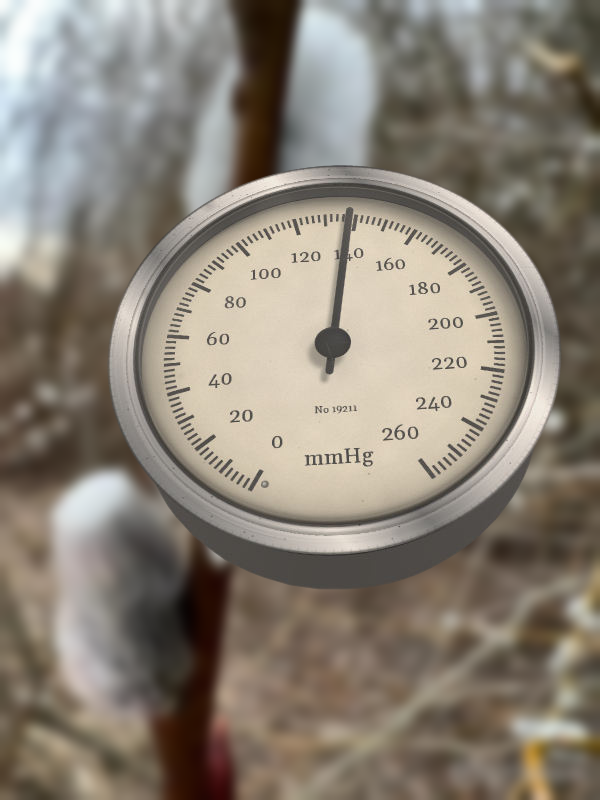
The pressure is value=138 unit=mmHg
